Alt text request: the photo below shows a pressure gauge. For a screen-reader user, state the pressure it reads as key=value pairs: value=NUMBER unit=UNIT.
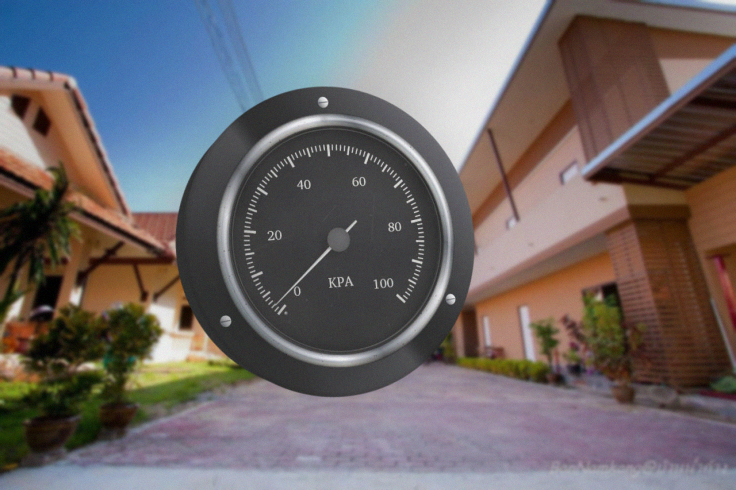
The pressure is value=2 unit=kPa
